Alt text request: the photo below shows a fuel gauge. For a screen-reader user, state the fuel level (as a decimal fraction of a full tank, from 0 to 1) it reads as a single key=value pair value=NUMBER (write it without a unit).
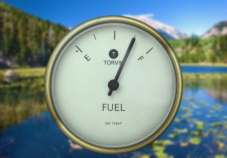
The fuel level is value=0.75
